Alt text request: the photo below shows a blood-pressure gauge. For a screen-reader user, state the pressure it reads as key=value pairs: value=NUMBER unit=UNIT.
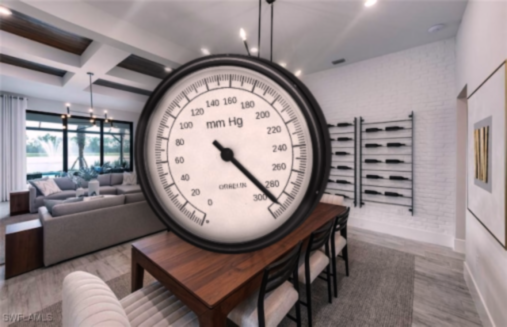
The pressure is value=290 unit=mmHg
